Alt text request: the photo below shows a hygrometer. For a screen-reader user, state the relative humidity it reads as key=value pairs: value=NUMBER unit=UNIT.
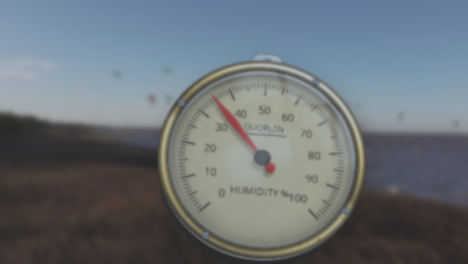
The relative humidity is value=35 unit=%
